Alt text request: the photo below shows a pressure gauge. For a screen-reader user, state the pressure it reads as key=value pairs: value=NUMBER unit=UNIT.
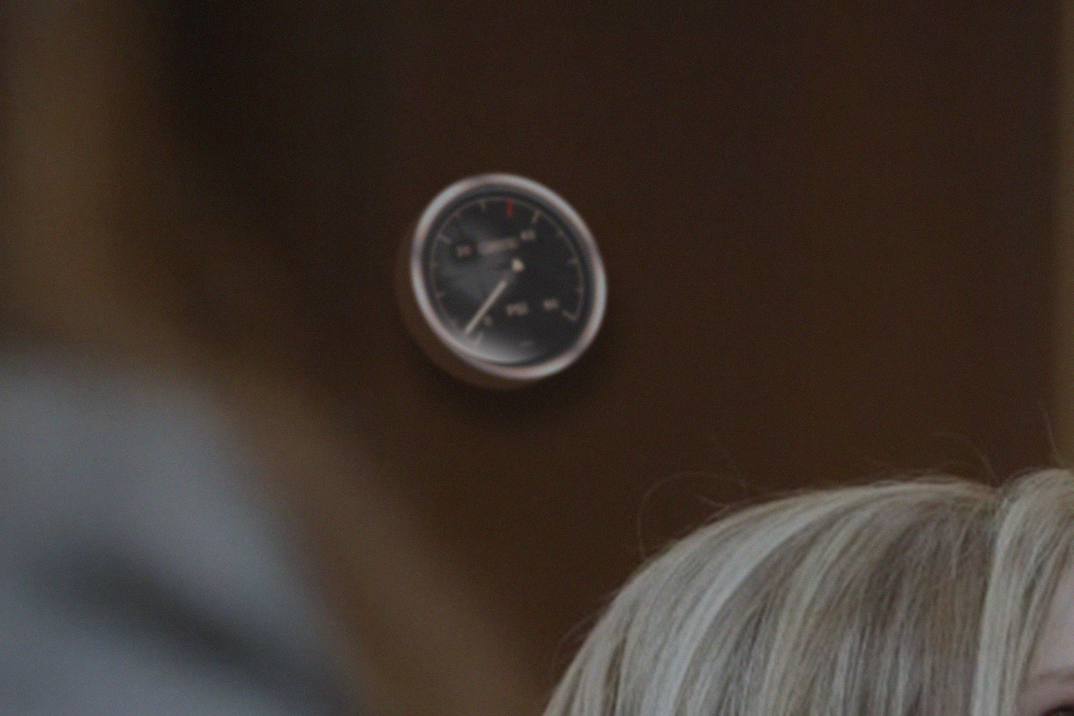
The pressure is value=2.5 unit=psi
